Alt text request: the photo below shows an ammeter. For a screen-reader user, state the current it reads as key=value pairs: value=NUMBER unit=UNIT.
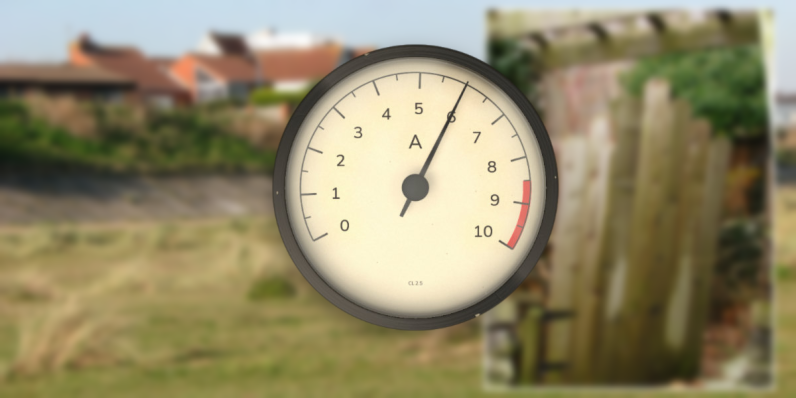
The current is value=6 unit=A
